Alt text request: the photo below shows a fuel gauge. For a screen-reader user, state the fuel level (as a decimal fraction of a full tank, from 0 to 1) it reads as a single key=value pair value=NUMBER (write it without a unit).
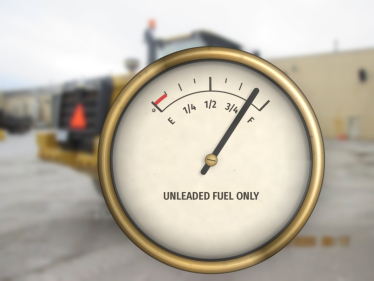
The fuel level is value=0.875
